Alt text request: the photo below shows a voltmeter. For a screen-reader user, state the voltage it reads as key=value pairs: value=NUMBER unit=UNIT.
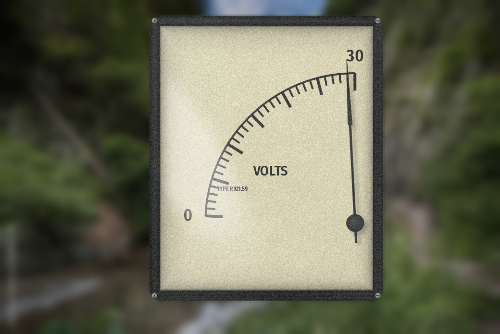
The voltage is value=29 unit=V
